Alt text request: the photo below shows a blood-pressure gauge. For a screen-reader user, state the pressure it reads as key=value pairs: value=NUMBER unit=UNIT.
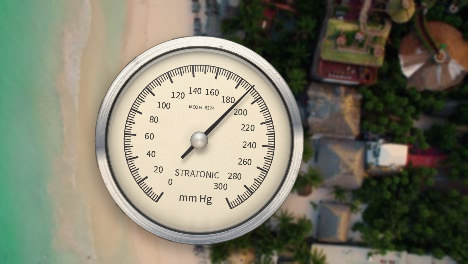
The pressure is value=190 unit=mmHg
